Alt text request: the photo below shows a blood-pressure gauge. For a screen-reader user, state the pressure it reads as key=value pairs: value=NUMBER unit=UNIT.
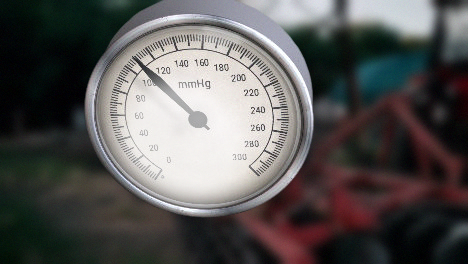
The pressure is value=110 unit=mmHg
